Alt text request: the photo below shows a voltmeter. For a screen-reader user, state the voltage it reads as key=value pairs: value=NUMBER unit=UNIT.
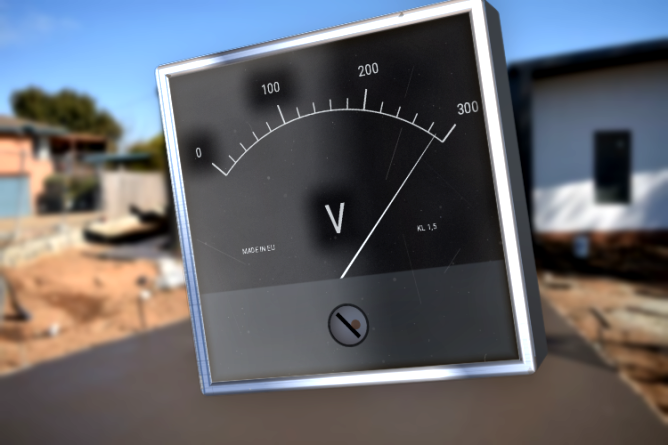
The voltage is value=290 unit=V
